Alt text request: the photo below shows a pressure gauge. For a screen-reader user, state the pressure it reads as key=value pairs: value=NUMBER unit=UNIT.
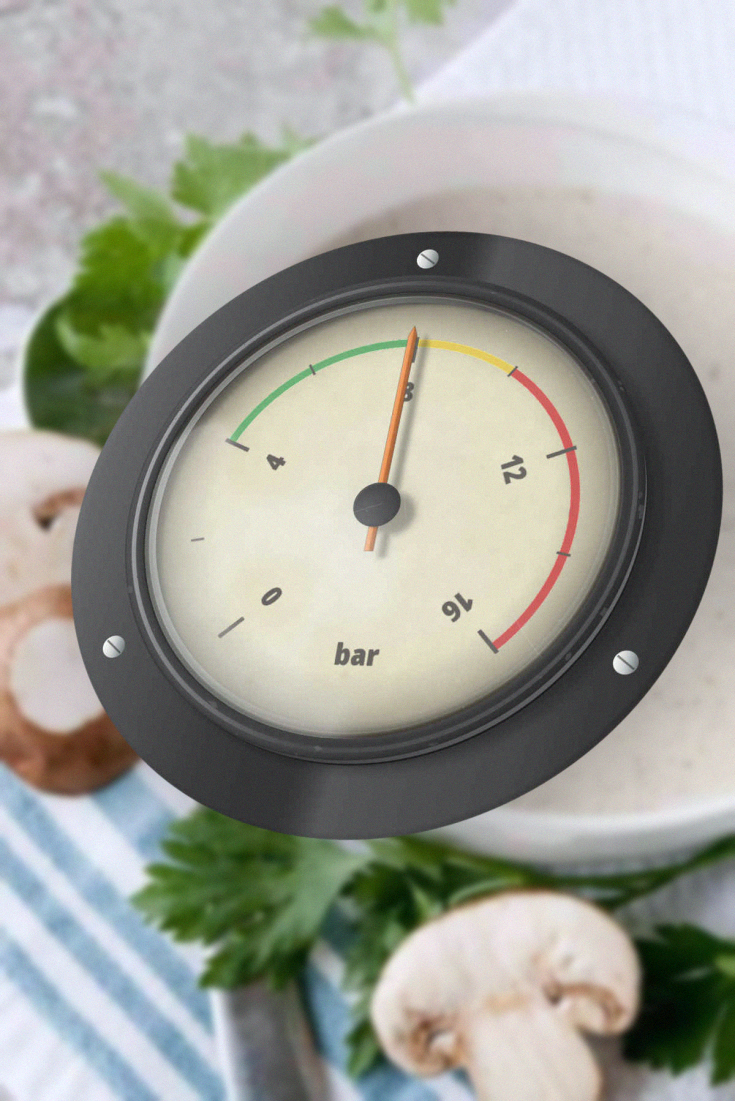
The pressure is value=8 unit=bar
